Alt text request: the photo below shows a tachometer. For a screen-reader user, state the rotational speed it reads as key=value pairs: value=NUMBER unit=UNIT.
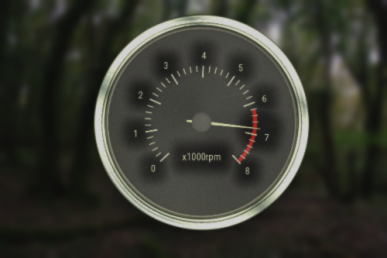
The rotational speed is value=6800 unit=rpm
